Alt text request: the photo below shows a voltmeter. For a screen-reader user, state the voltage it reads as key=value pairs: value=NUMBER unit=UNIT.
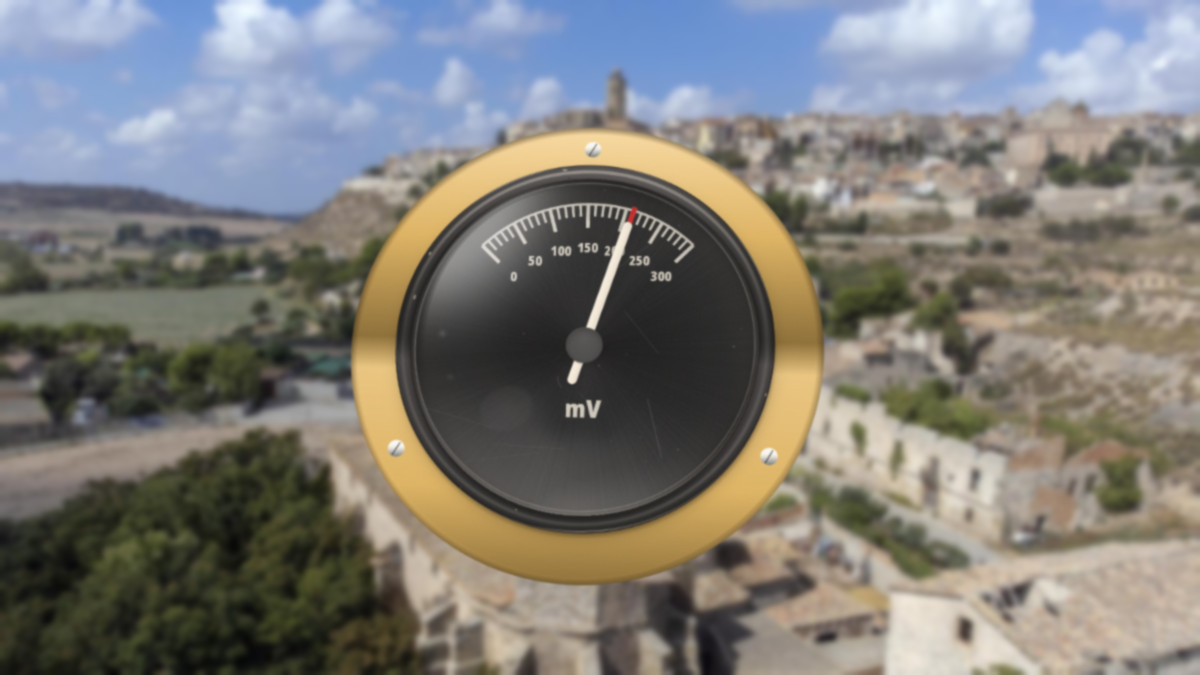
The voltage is value=210 unit=mV
